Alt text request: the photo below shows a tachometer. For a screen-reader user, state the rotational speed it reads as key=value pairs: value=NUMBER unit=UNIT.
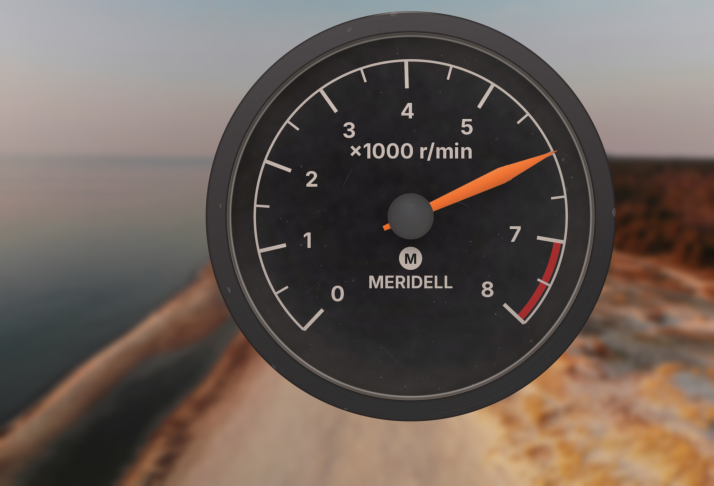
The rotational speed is value=6000 unit=rpm
